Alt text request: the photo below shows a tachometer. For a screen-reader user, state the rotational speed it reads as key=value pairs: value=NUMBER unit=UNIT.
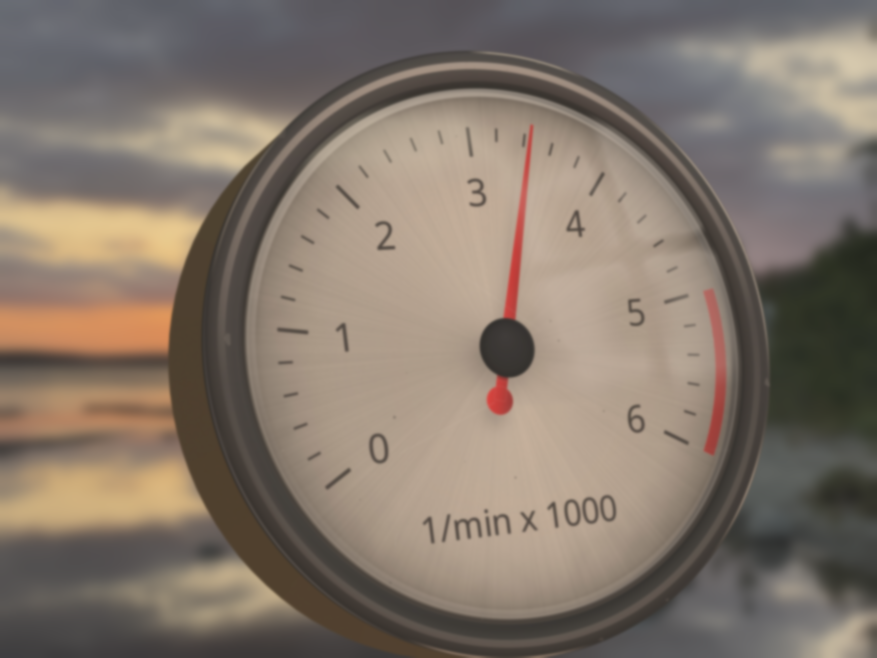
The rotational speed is value=3400 unit=rpm
